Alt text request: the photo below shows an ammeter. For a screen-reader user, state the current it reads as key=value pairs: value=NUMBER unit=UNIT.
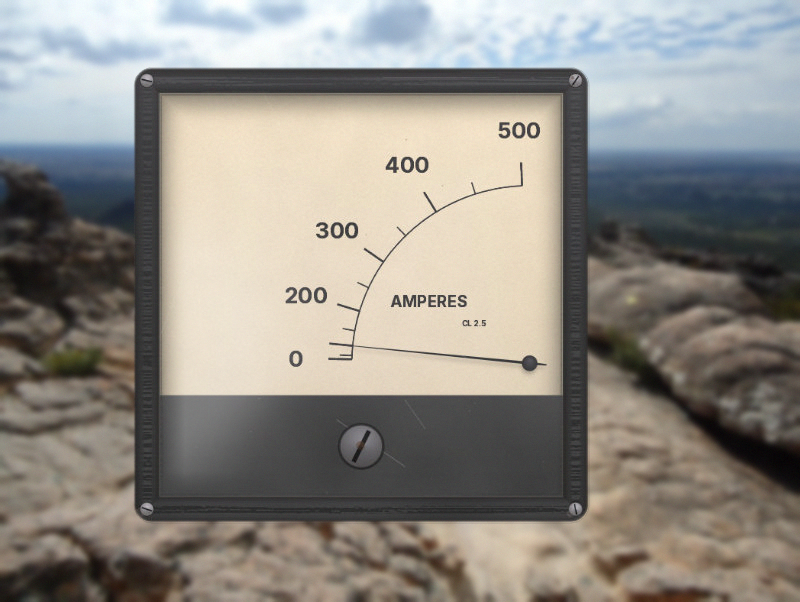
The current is value=100 unit=A
